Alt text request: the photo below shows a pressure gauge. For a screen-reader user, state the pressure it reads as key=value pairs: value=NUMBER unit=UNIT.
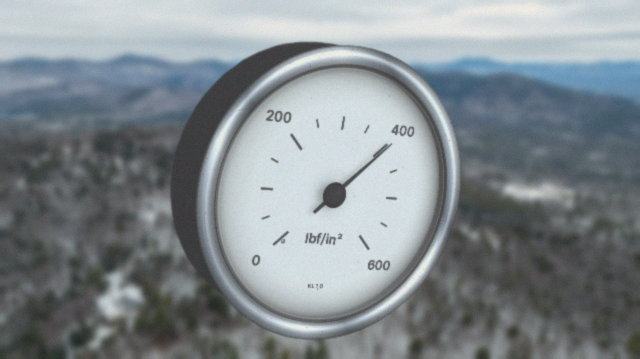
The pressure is value=400 unit=psi
